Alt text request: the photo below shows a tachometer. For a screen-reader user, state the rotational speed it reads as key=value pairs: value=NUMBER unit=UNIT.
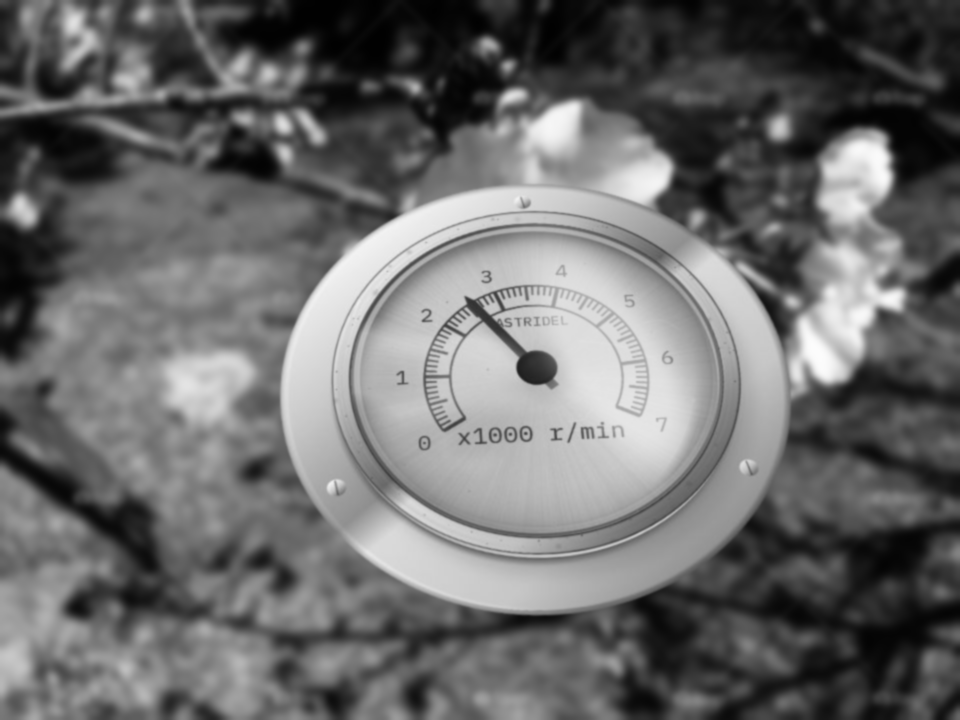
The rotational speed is value=2500 unit=rpm
